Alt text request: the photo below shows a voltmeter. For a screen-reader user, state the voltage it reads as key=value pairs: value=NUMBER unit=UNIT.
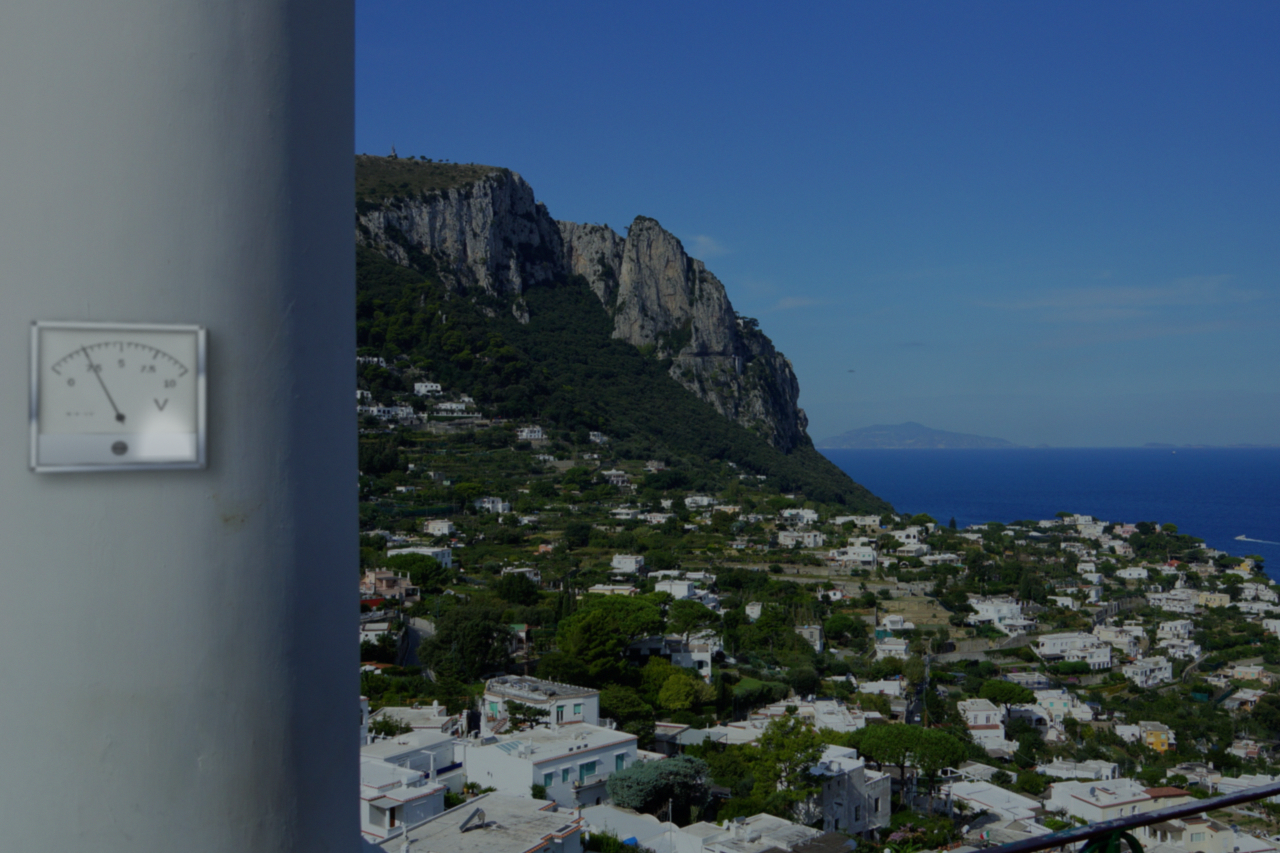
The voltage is value=2.5 unit=V
